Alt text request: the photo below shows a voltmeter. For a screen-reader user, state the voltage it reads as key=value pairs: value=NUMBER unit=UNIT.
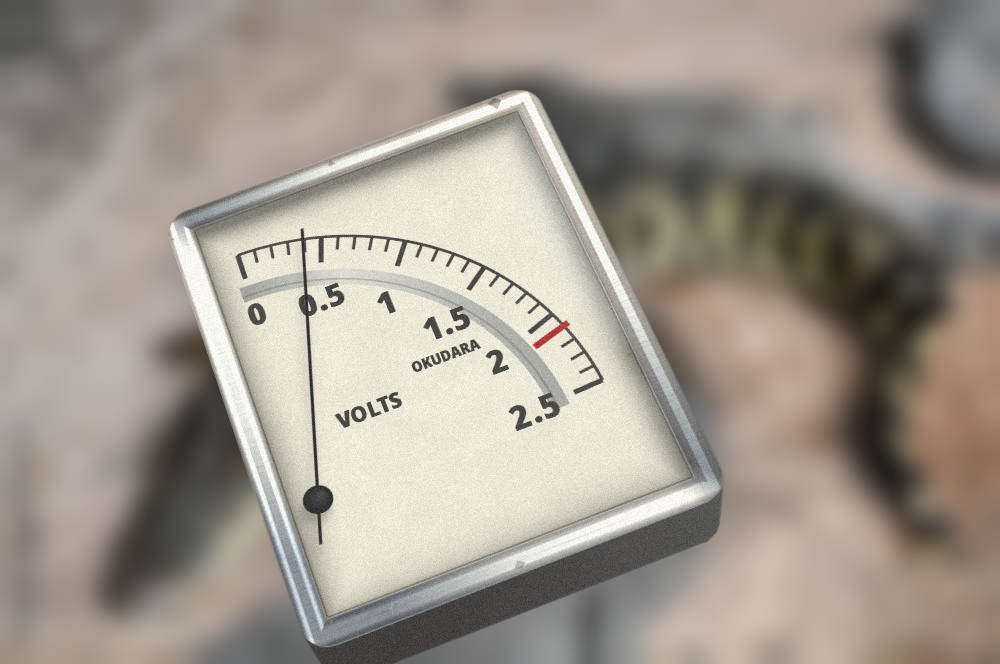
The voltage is value=0.4 unit=V
